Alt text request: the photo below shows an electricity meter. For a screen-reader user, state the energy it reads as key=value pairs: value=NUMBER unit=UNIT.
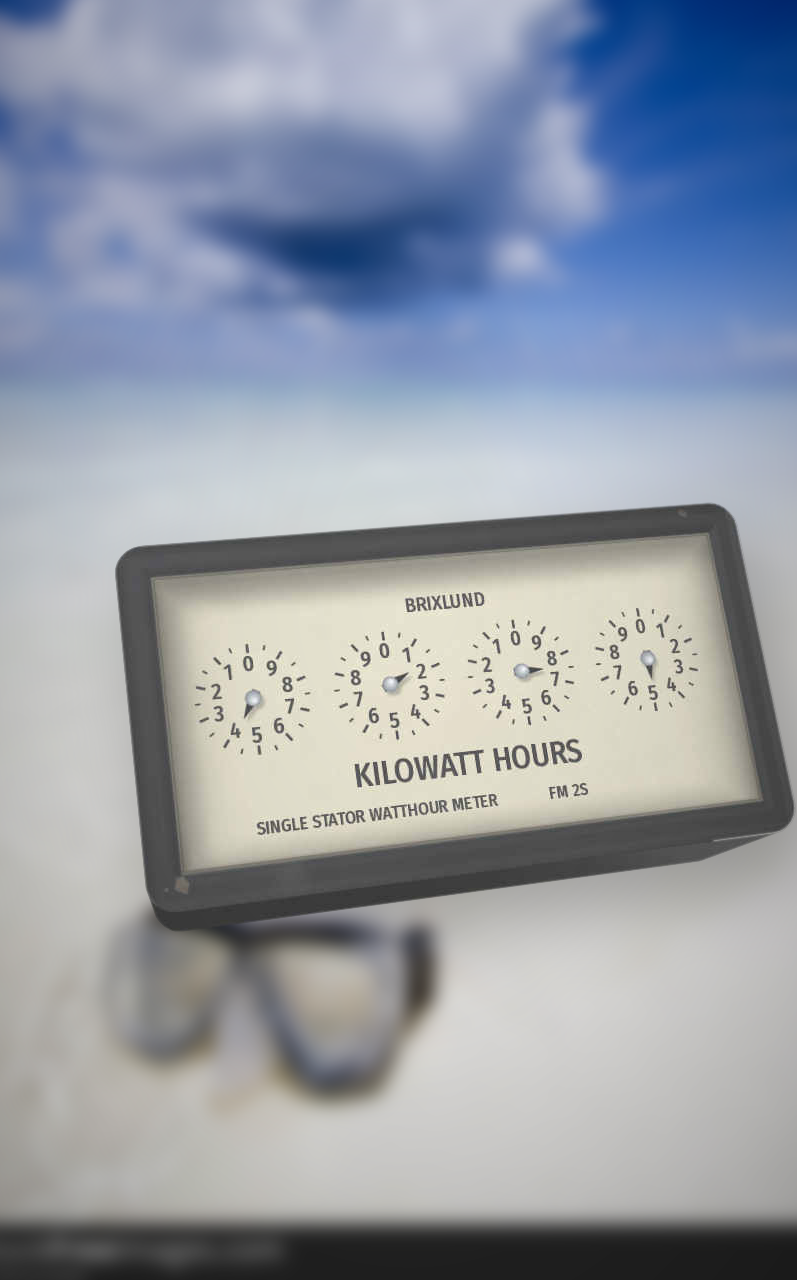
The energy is value=4175 unit=kWh
